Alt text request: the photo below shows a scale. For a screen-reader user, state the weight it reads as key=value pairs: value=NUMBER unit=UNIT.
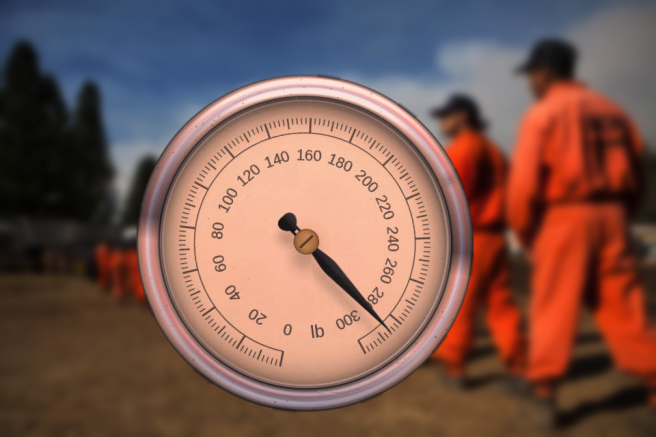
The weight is value=286 unit=lb
